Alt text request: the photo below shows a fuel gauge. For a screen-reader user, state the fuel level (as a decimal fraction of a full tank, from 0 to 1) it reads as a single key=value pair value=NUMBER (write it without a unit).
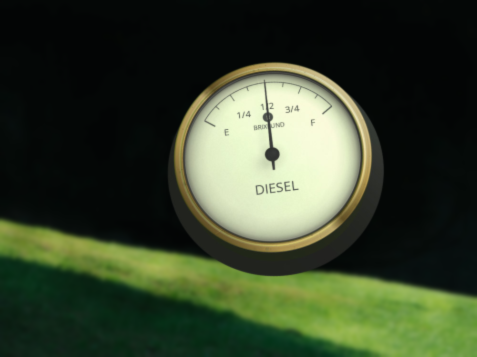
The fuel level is value=0.5
